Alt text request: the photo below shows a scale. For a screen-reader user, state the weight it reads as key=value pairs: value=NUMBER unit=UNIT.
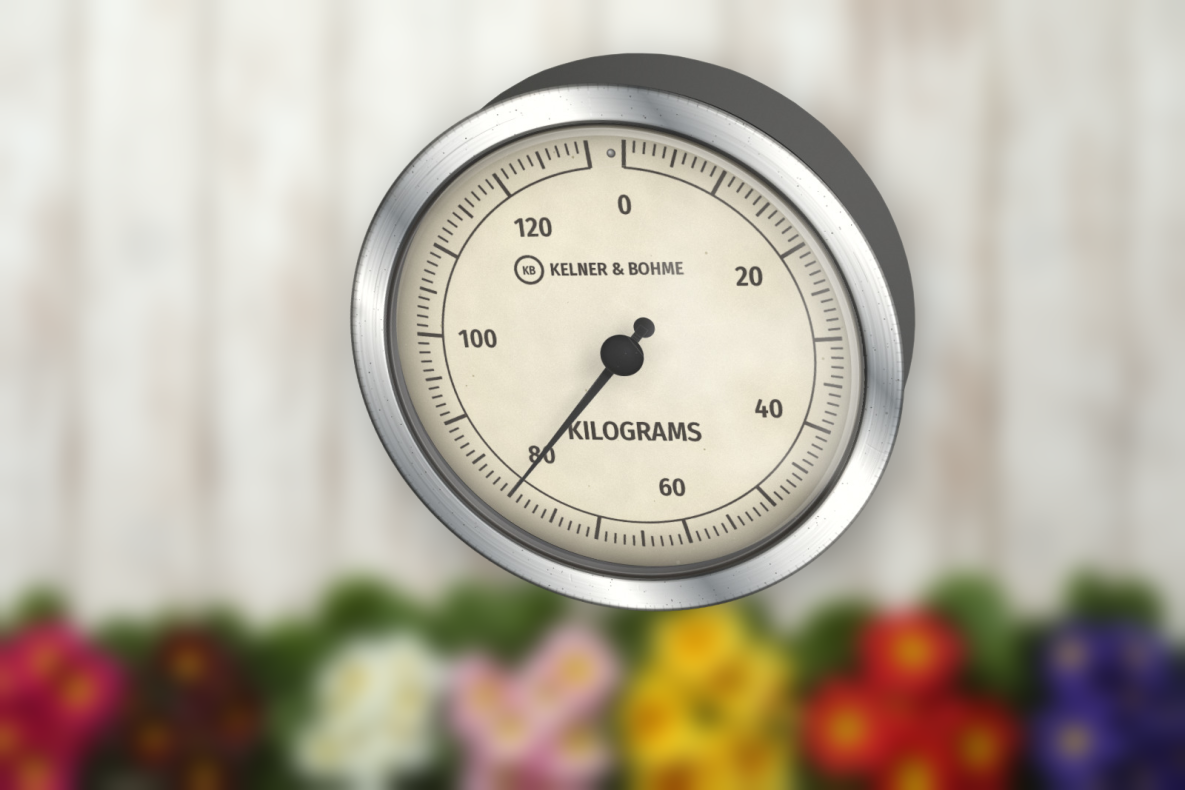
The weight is value=80 unit=kg
